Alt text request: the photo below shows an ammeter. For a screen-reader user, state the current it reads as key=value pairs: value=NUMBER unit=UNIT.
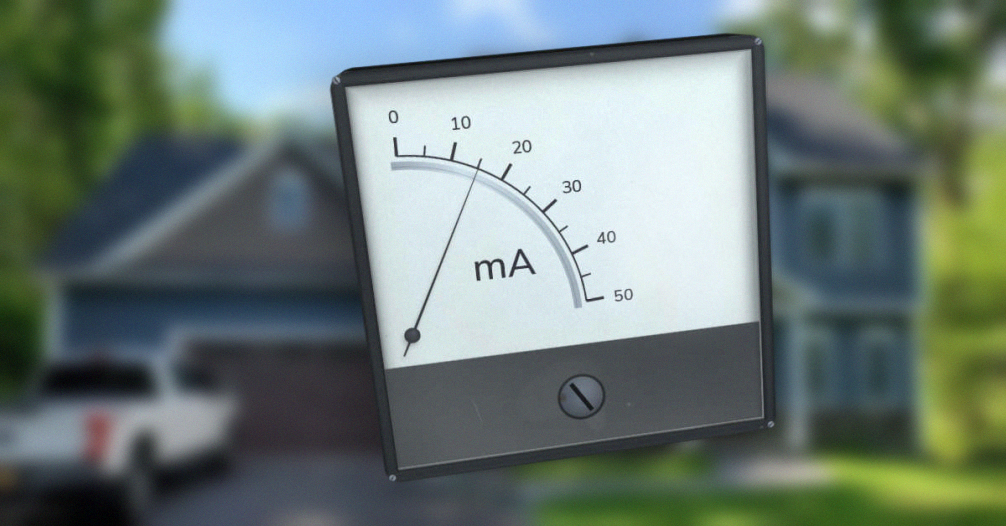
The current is value=15 unit=mA
